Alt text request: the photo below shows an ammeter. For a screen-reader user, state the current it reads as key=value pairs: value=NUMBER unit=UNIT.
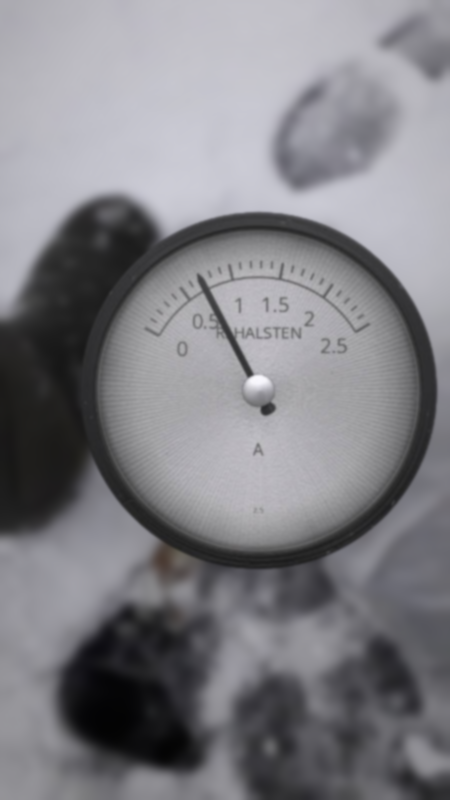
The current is value=0.7 unit=A
